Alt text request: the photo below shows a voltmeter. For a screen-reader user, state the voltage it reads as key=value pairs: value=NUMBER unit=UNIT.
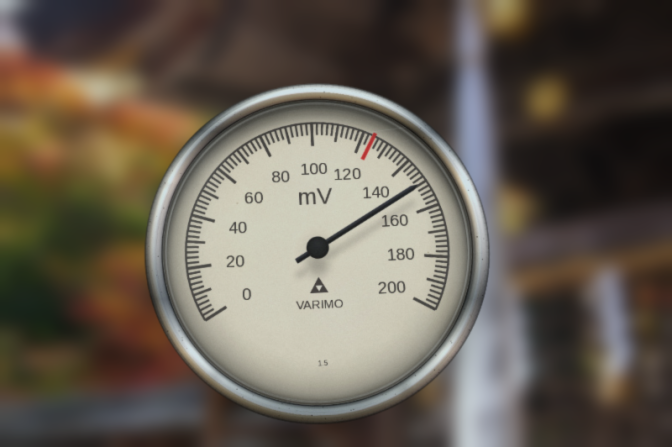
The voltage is value=150 unit=mV
